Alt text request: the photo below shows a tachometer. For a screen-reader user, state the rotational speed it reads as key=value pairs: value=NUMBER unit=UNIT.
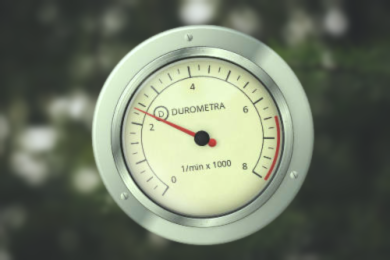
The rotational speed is value=2375 unit=rpm
